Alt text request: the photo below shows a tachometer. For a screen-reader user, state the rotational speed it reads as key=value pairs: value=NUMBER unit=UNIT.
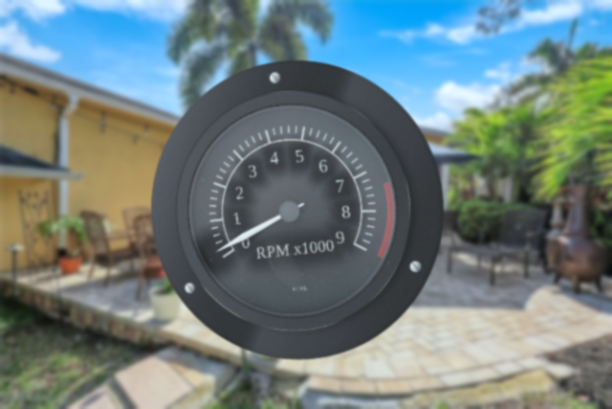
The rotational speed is value=200 unit=rpm
